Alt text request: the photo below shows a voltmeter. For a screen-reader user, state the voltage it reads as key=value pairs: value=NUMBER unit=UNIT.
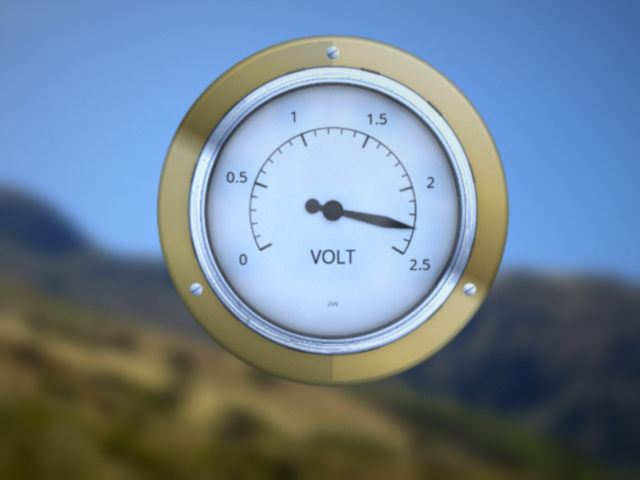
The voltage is value=2.3 unit=V
